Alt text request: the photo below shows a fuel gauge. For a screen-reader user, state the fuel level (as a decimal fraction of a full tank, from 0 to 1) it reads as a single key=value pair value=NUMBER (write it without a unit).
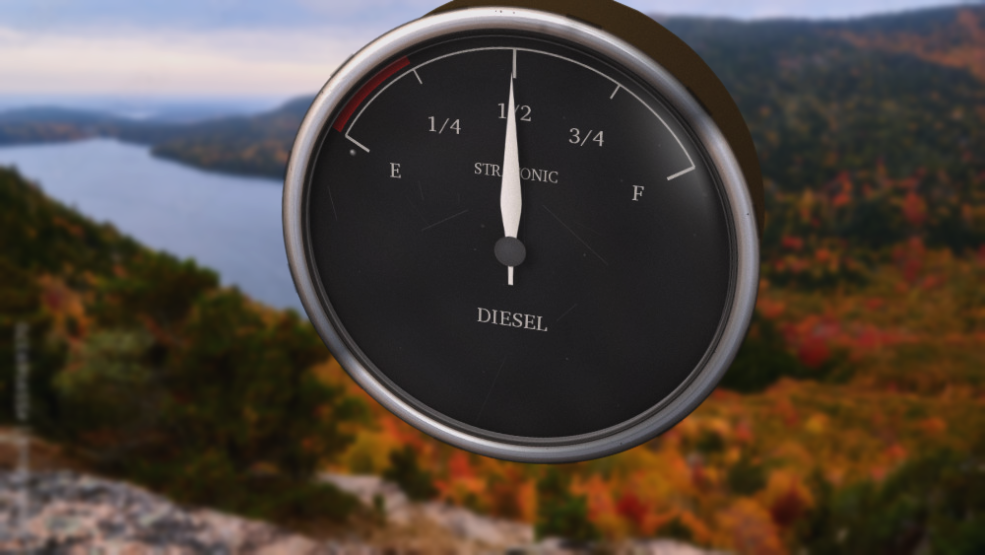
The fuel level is value=0.5
